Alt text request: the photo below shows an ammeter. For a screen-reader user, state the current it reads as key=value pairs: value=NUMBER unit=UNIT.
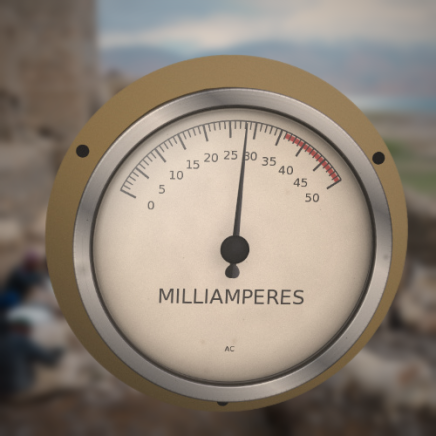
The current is value=28 unit=mA
